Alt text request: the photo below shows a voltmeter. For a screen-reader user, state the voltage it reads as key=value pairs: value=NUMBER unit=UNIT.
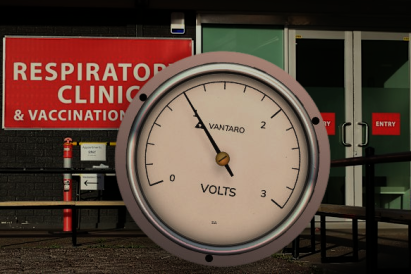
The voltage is value=1 unit=V
